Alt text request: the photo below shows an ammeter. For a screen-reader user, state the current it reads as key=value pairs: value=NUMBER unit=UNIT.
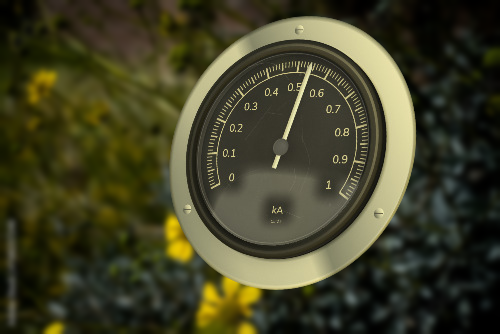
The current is value=0.55 unit=kA
